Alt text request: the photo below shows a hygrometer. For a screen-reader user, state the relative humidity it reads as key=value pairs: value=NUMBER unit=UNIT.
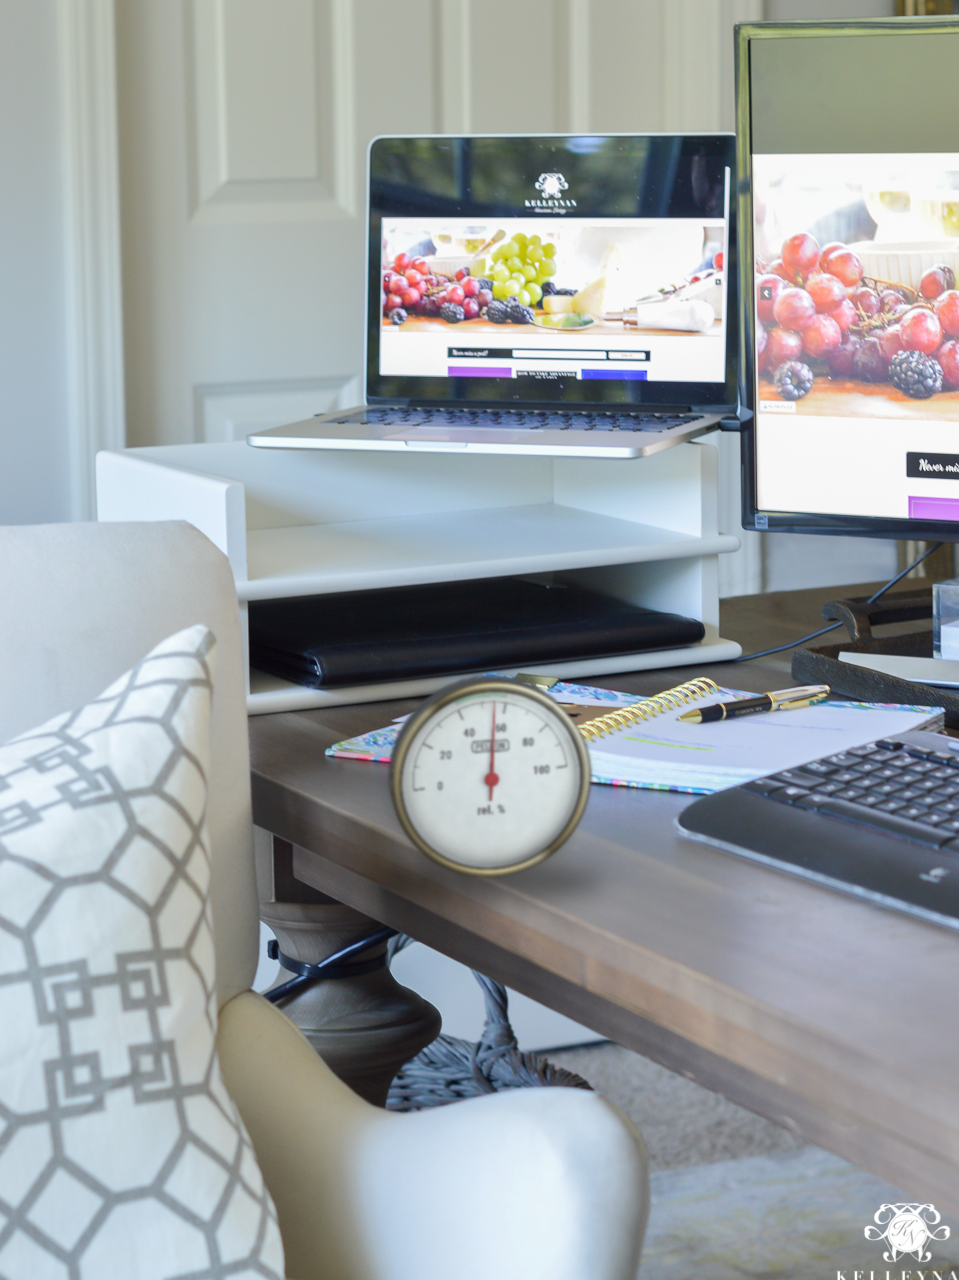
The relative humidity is value=55 unit=%
